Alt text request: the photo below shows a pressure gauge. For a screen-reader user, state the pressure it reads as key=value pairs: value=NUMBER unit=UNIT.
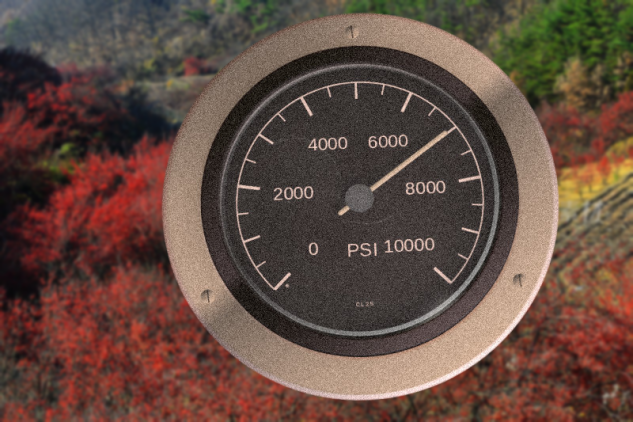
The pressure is value=7000 unit=psi
